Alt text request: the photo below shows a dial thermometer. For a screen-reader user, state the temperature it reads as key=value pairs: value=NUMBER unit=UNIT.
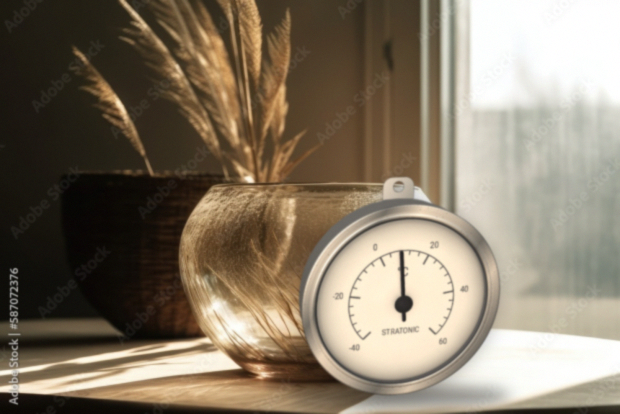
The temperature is value=8 unit=°C
